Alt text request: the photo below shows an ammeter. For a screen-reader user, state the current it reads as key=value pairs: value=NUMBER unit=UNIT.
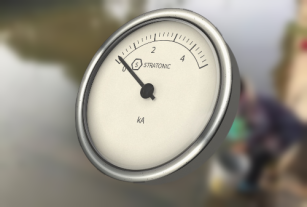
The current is value=0.2 unit=kA
